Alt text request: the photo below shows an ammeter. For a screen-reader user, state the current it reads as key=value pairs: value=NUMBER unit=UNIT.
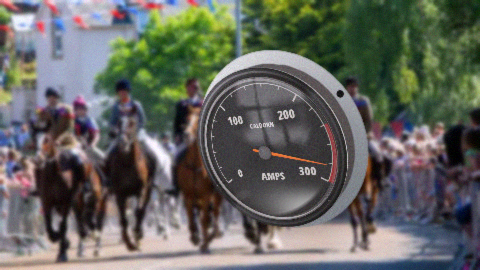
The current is value=280 unit=A
